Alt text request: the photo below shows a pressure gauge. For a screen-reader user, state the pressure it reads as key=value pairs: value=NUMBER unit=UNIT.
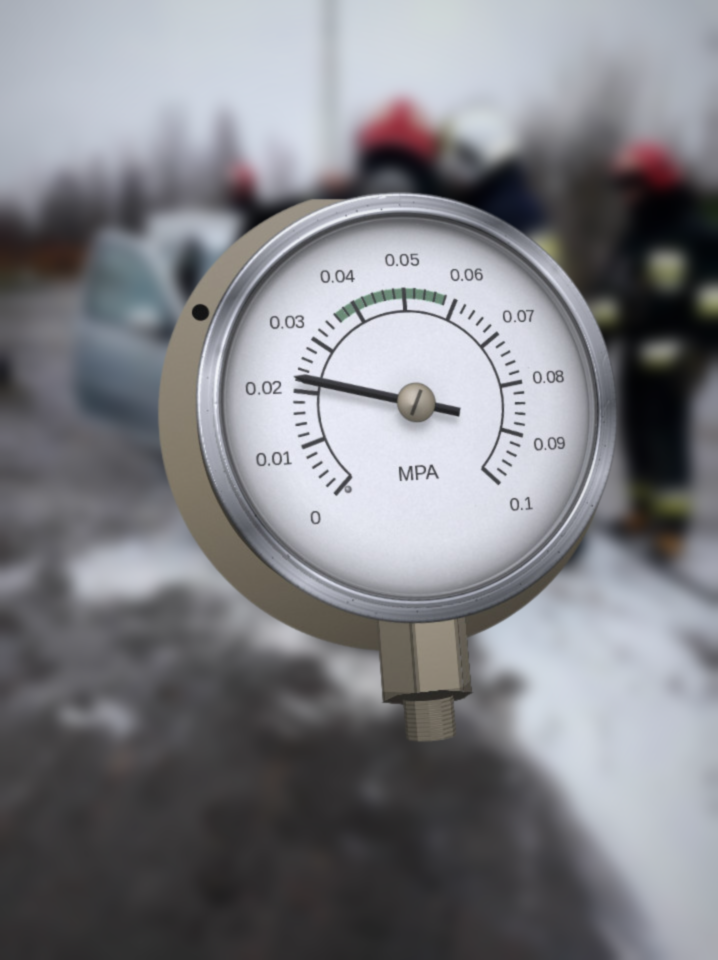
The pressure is value=0.022 unit=MPa
